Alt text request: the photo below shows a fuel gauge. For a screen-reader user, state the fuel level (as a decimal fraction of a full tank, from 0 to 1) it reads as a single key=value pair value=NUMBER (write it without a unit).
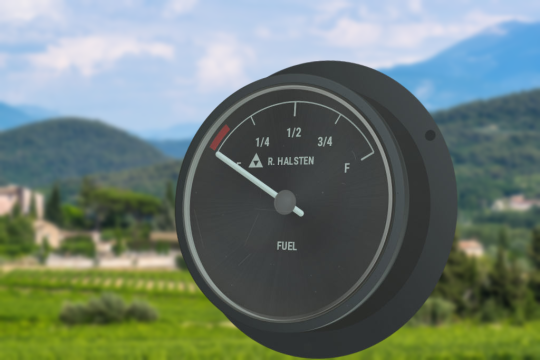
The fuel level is value=0
